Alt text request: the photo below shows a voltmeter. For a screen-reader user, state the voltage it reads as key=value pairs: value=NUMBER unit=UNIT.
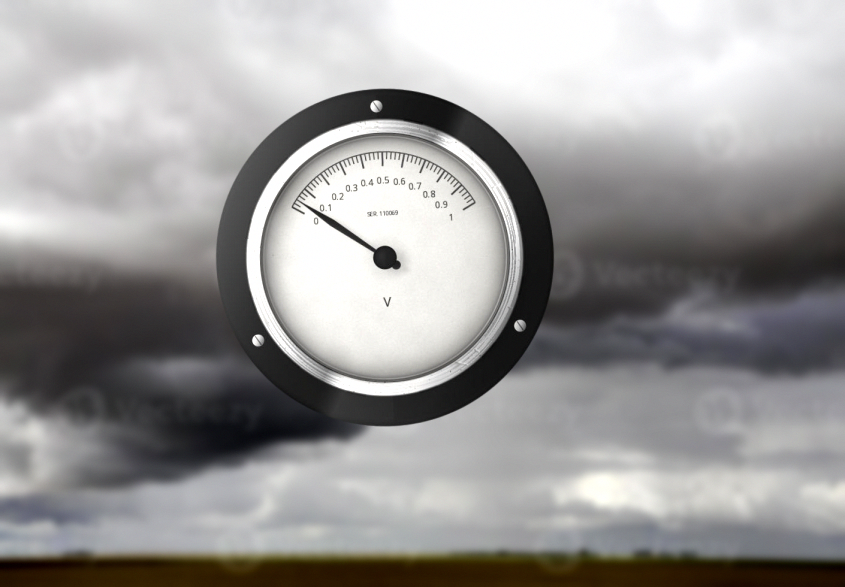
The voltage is value=0.04 unit=V
